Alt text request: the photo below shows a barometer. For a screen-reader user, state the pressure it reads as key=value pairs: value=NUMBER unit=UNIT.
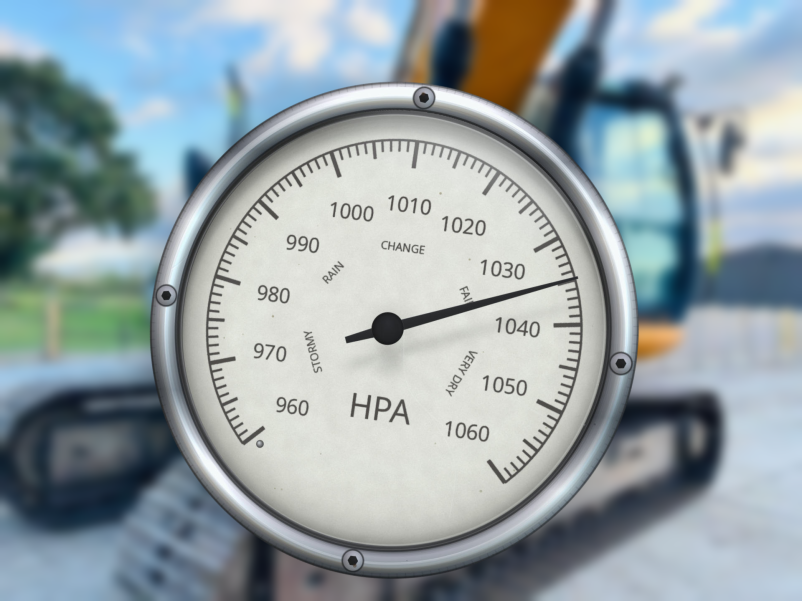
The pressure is value=1035 unit=hPa
